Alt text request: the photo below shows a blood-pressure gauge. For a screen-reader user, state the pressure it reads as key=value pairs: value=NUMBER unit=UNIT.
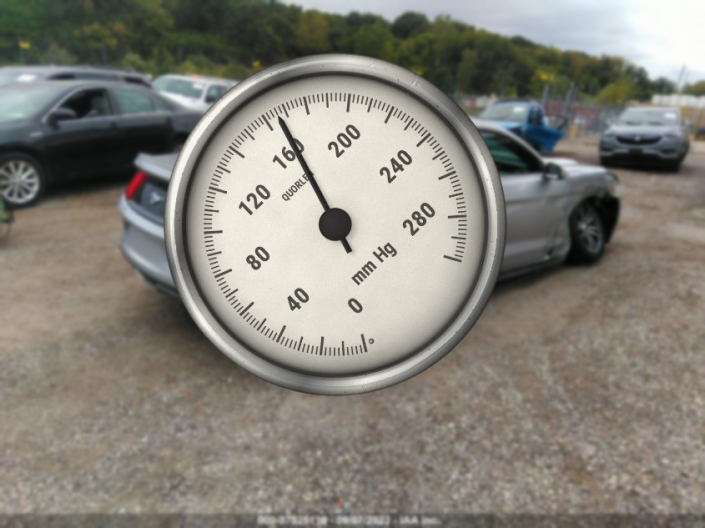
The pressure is value=166 unit=mmHg
